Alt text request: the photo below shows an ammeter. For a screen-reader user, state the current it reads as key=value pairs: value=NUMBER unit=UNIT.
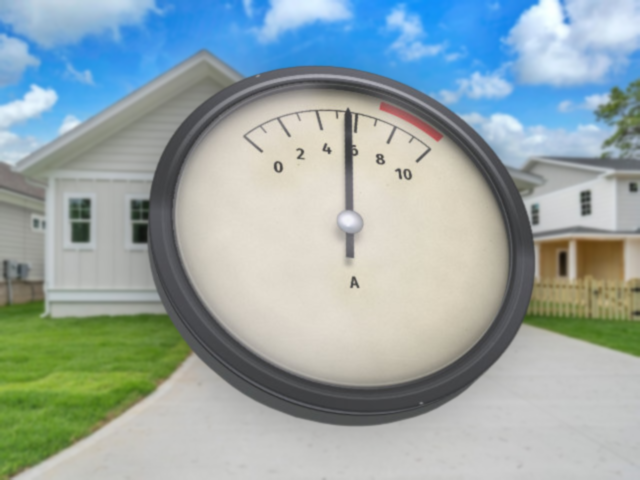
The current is value=5.5 unit=A
